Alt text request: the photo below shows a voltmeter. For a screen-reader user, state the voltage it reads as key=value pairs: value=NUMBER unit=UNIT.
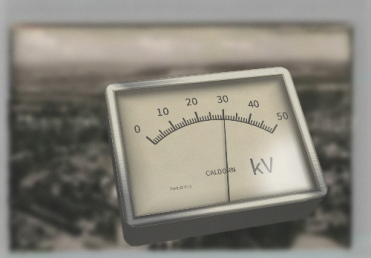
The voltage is value=30 unit=kV
